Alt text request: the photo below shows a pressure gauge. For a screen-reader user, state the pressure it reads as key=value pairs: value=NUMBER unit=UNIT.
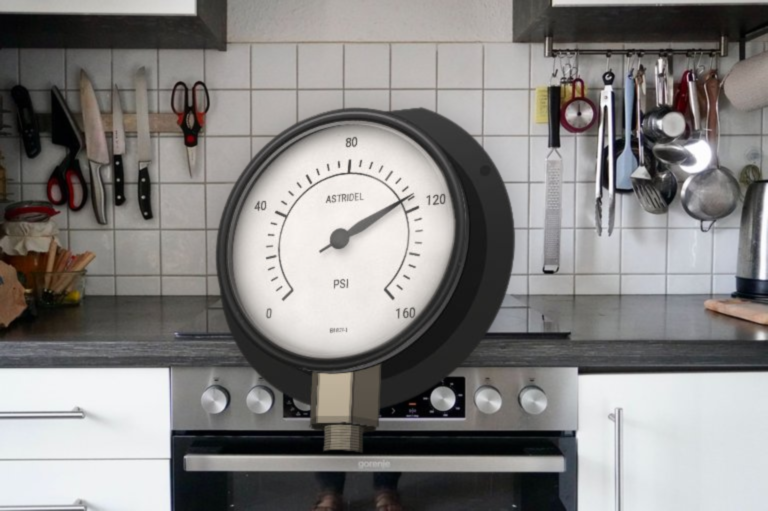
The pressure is value=115 unit=psi
